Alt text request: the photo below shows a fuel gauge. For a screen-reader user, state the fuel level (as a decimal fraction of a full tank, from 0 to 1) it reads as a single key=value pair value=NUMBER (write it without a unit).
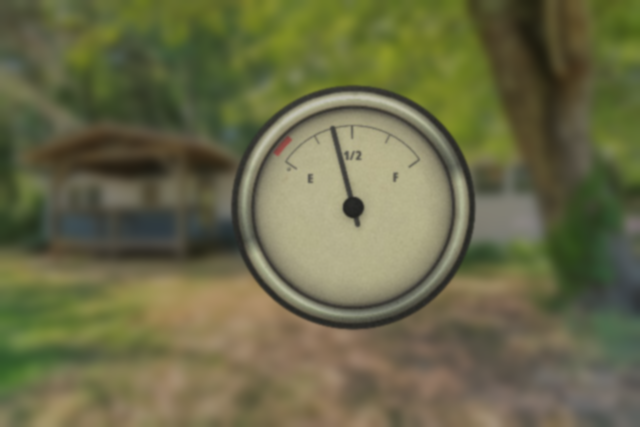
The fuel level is value=0.375
